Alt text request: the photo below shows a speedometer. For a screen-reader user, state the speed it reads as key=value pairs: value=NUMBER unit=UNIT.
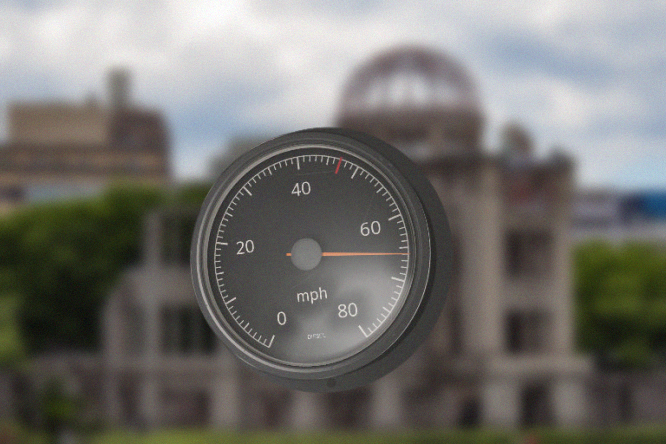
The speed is value=66 unit=mph
